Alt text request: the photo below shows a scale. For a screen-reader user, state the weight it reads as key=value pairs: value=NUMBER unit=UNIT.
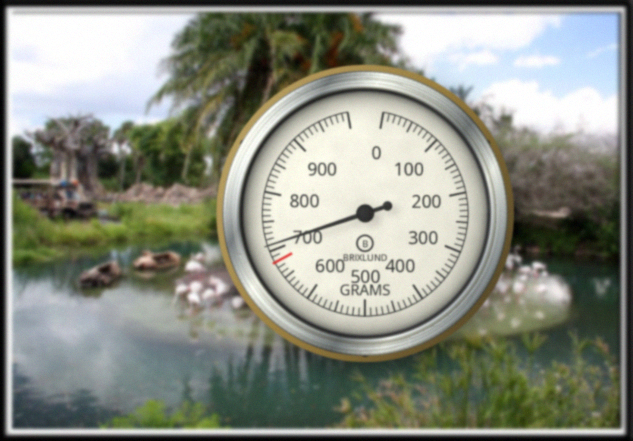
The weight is value=710 unit=g
